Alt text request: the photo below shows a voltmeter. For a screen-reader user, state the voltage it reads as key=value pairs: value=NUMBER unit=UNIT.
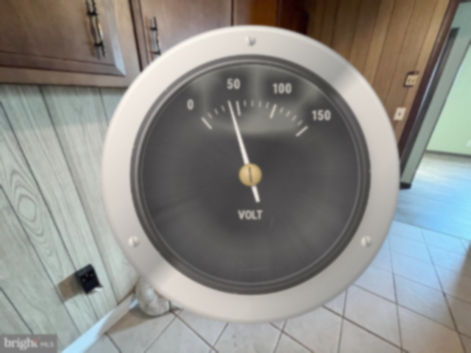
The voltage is value=40 unit=V
